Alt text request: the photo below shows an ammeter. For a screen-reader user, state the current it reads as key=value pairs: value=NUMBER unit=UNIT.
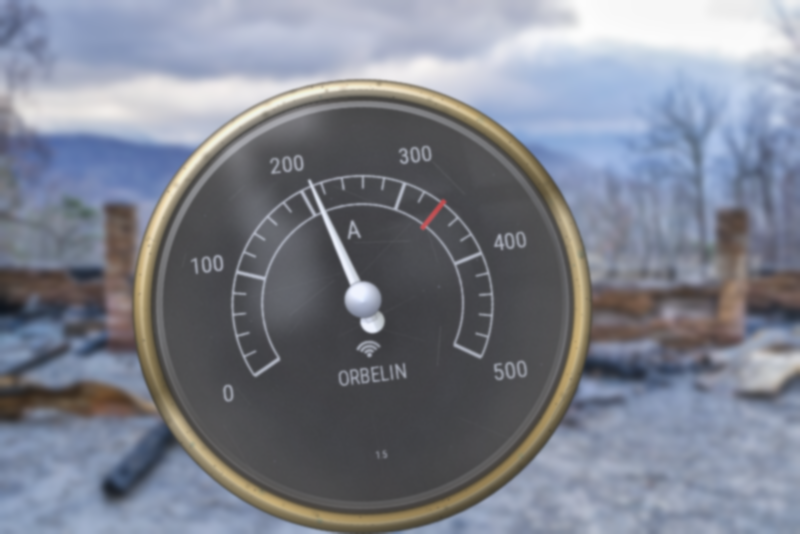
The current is value=210 unit=A
